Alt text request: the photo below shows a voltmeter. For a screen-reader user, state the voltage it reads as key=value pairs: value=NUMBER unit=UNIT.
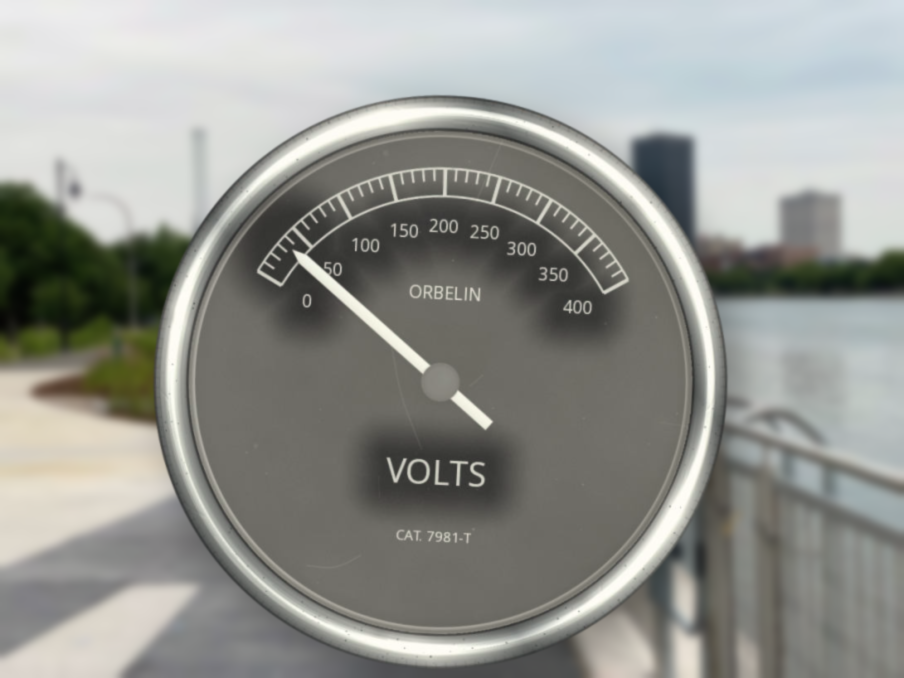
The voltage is value=35 unit=V
